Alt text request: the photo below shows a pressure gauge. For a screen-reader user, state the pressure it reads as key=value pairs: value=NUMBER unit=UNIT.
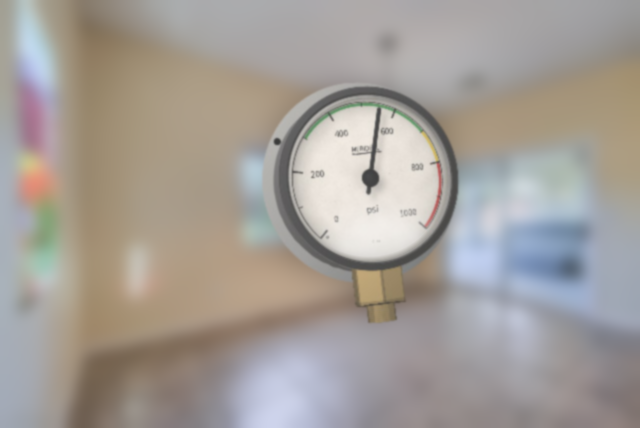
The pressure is value=550 unit=psi
